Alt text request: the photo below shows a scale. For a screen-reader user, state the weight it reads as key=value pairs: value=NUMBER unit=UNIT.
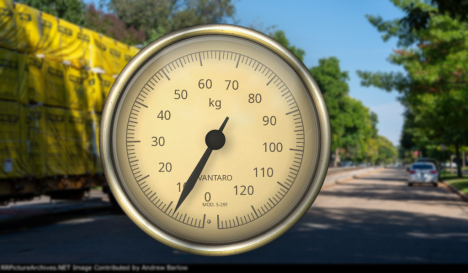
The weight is value=8 unit=kg
